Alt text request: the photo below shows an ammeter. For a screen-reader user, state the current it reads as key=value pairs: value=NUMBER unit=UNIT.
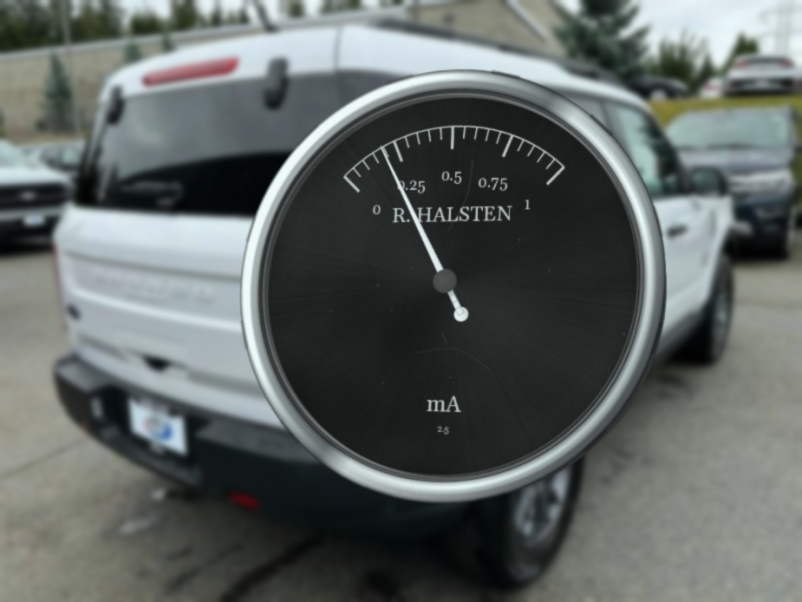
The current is value=0.2 unit=mA
